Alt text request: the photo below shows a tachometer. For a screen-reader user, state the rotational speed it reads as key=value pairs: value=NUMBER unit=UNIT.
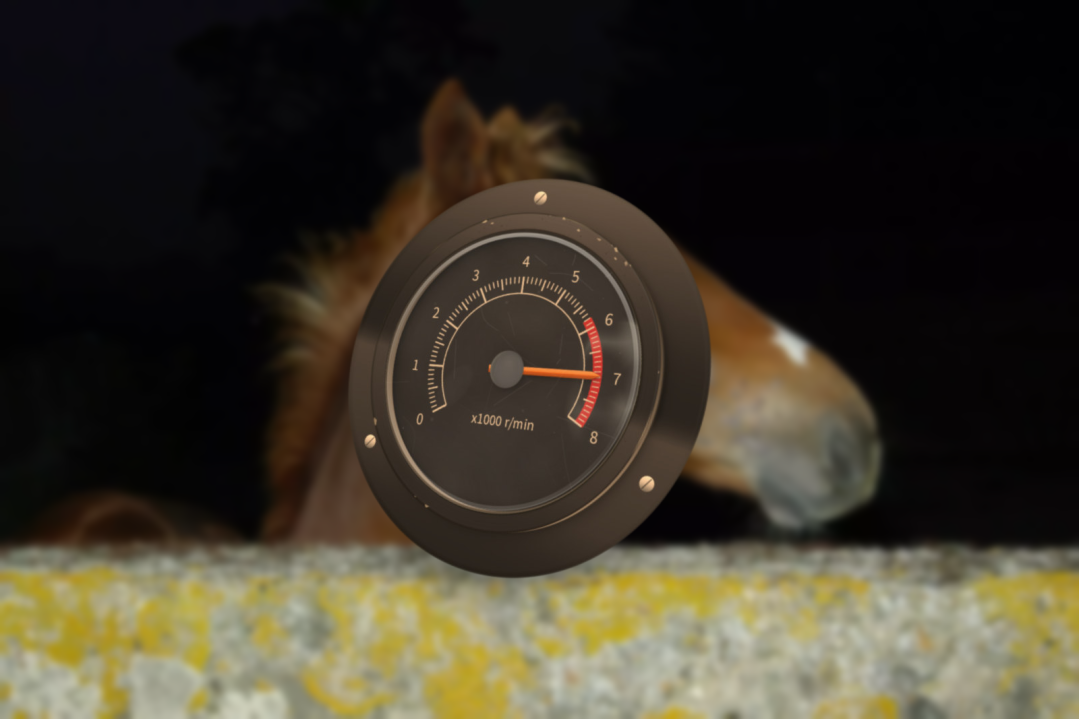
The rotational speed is value=7000 unit=rpm
